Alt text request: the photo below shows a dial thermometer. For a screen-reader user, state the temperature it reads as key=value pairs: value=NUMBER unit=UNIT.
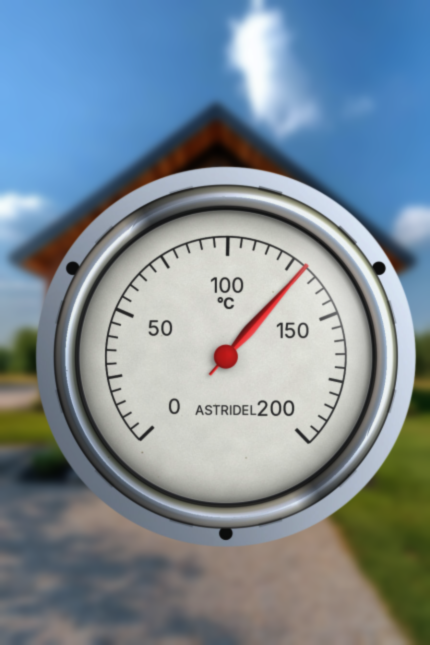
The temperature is value=130 unit=°C
